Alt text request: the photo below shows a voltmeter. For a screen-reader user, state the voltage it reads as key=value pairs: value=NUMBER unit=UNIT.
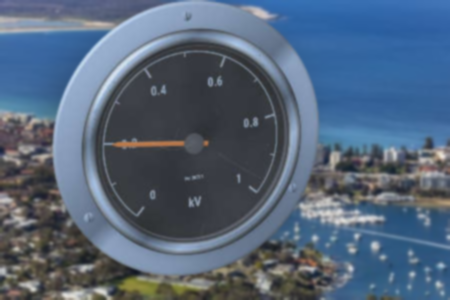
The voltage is value=0.2 unit=kV
